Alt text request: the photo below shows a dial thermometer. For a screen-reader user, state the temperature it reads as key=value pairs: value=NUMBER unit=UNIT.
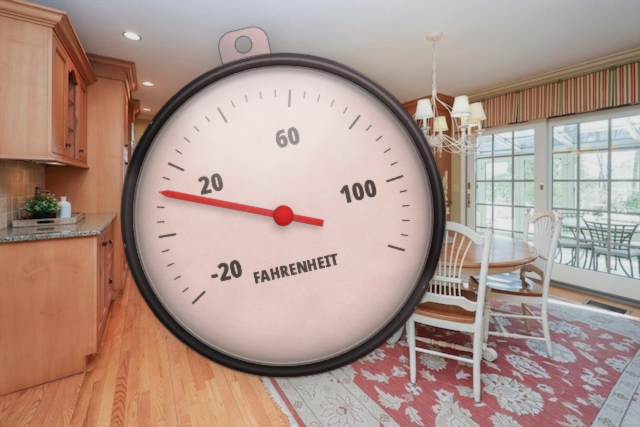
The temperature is value=12 unit=°F
